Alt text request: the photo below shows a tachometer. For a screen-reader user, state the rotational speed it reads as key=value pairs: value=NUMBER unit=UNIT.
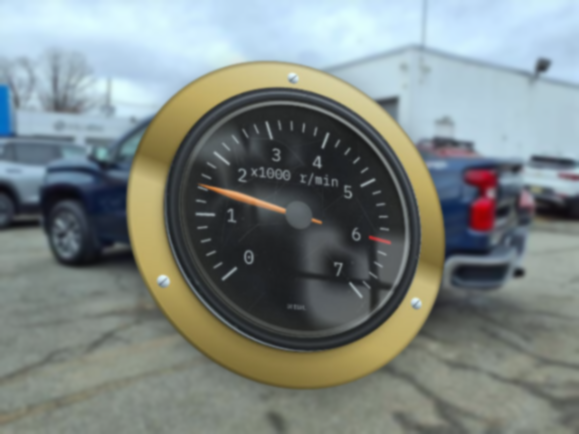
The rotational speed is value=1400 unit=rpm
